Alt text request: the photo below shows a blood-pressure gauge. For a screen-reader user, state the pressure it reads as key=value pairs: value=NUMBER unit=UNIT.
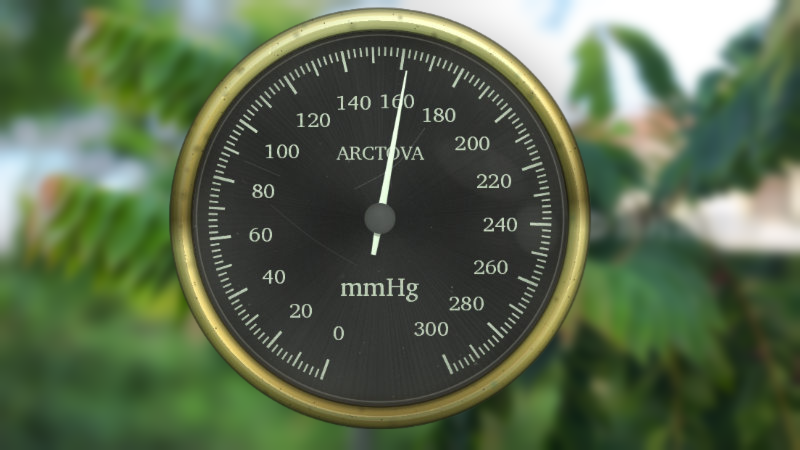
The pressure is value=162 unit=mmHg
